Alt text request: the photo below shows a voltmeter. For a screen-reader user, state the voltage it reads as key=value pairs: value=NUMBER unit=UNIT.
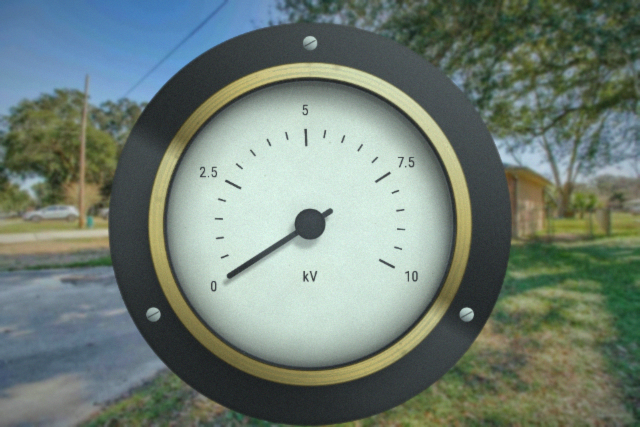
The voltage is value=0 unit=kV
